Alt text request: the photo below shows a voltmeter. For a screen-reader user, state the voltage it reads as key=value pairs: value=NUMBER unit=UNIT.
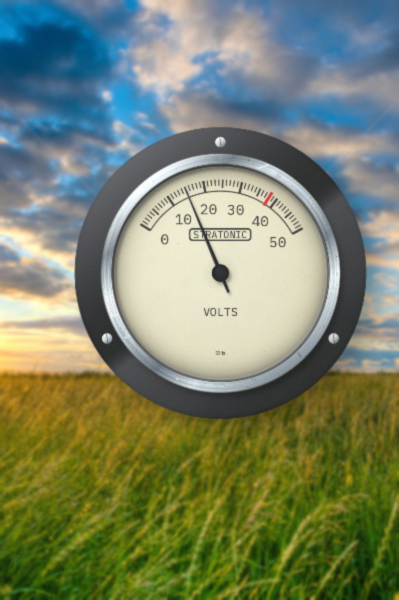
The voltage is value=15 unit=V
